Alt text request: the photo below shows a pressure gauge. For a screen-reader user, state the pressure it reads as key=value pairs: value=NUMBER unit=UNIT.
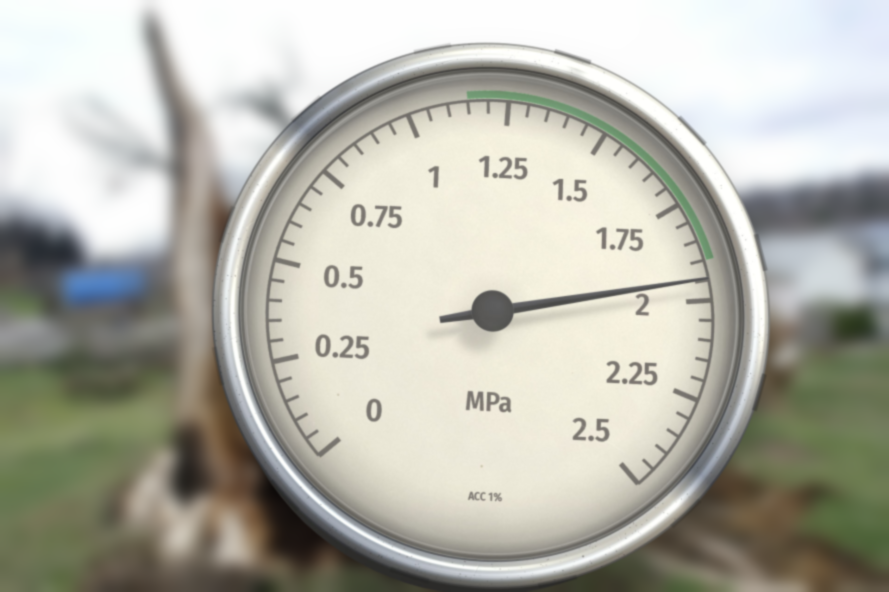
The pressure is value=1.95 unit=MPa
